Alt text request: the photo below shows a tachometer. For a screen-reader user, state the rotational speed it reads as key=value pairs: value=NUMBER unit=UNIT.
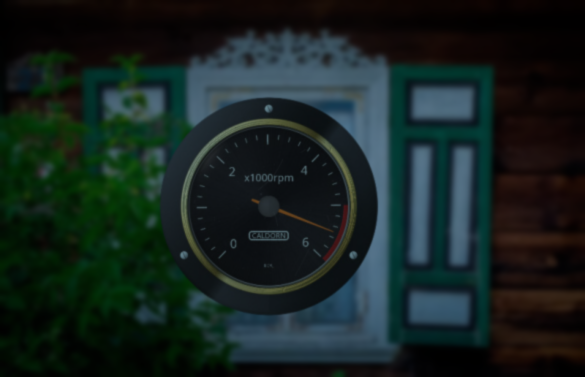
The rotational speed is value=5500 unit=rpm
